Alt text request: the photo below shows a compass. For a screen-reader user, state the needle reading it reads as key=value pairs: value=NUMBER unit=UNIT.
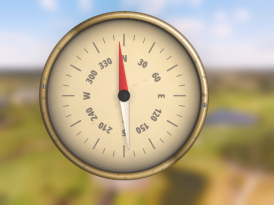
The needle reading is value=355 unit=°
